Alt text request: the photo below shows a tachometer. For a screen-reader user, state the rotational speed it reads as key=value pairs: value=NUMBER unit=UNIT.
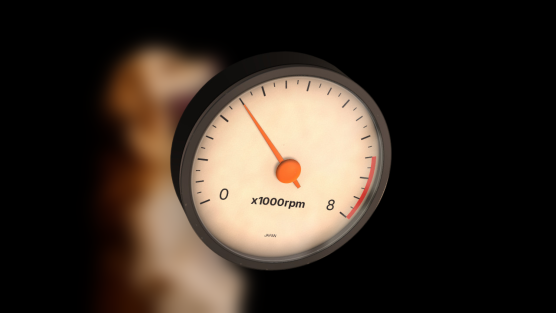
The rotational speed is value=2500 unit=rpm
